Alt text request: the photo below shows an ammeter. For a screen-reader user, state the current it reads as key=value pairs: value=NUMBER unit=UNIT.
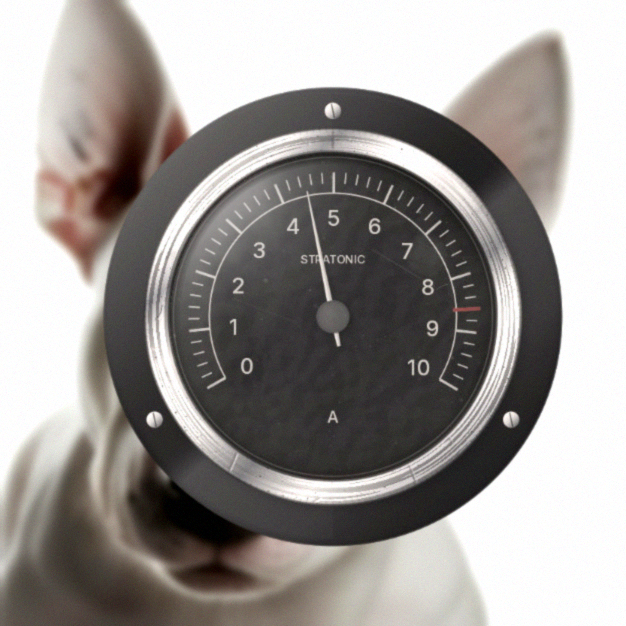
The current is value=4.5 unit=A
